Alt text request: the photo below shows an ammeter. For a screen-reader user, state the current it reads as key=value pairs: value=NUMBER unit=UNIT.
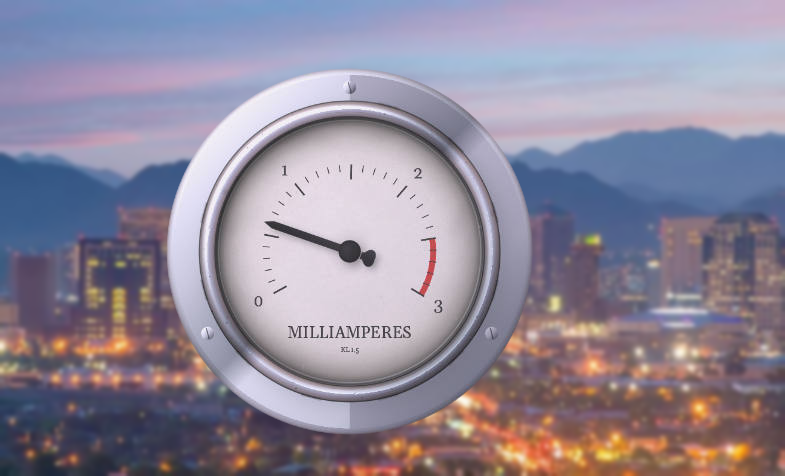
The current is value=0.6 unit=mA
